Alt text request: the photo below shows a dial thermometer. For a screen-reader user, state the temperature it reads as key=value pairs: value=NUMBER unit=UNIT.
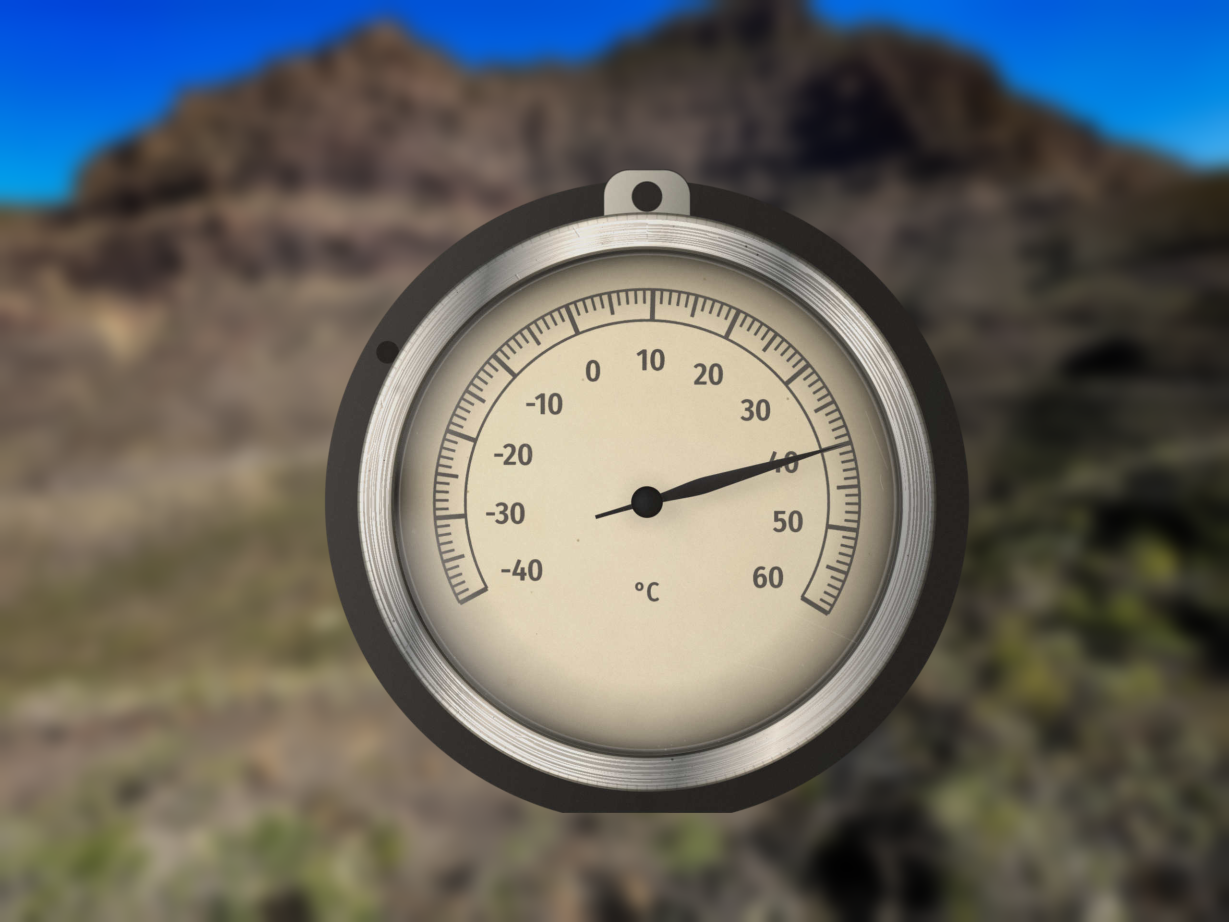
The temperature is value=40 unit=°C
